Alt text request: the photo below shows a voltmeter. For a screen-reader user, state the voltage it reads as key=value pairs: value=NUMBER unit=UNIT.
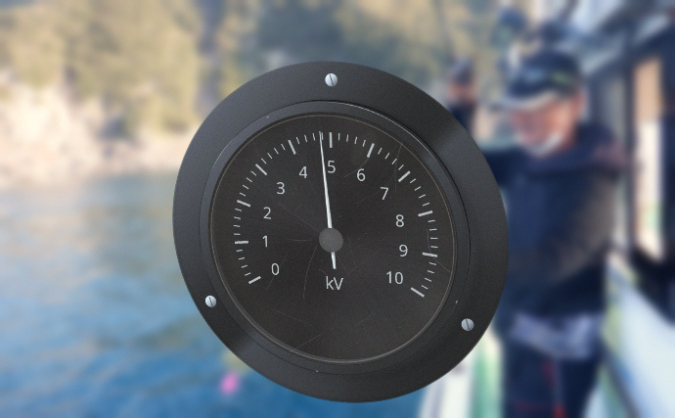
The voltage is value=4.8 unit=kV
